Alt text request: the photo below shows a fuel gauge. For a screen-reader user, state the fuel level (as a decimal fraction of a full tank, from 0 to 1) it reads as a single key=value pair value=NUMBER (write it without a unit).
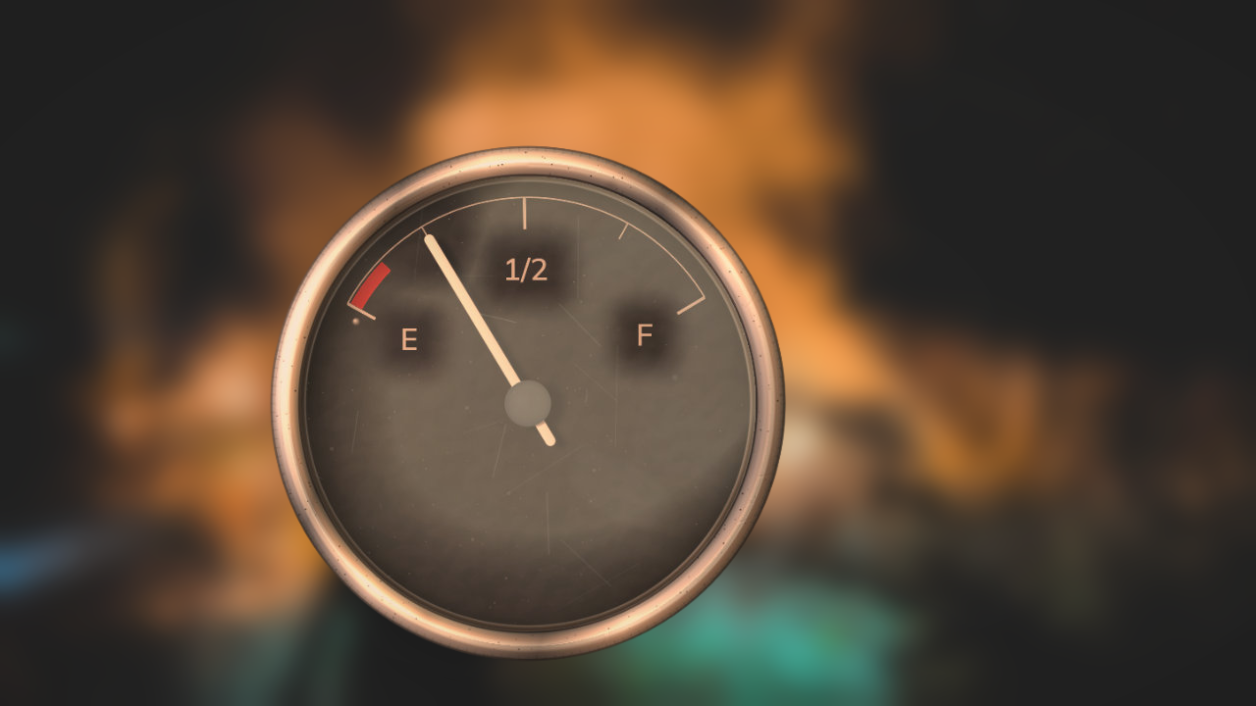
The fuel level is value=0.25
